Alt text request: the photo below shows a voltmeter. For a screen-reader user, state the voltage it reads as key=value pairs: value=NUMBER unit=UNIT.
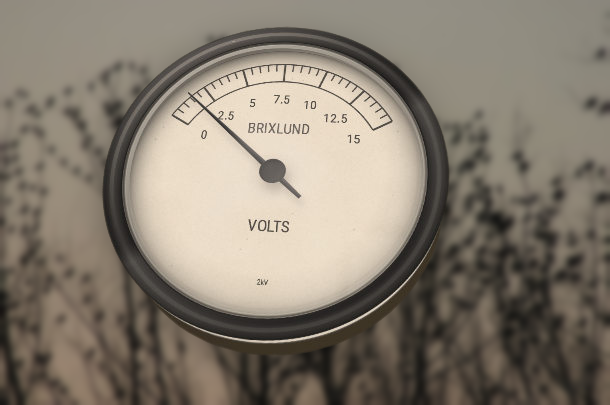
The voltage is value=1.5 unit=V
